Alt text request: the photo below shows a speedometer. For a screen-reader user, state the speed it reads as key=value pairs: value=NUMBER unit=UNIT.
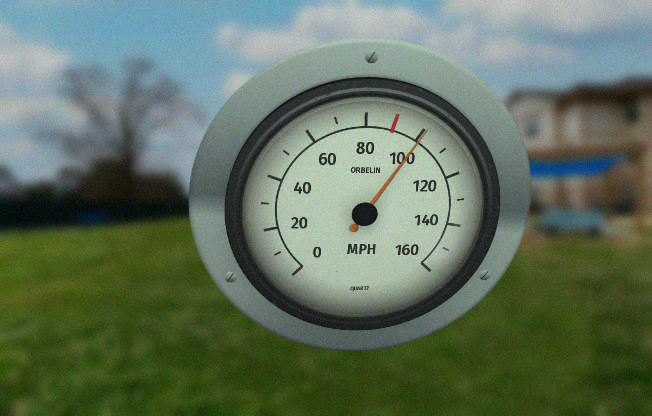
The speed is value=100 unit=mph
